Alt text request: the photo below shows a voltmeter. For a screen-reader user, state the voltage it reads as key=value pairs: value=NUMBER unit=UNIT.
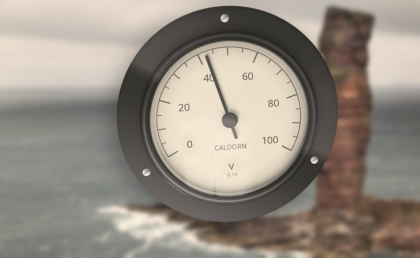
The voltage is value=42.5 unit=V
